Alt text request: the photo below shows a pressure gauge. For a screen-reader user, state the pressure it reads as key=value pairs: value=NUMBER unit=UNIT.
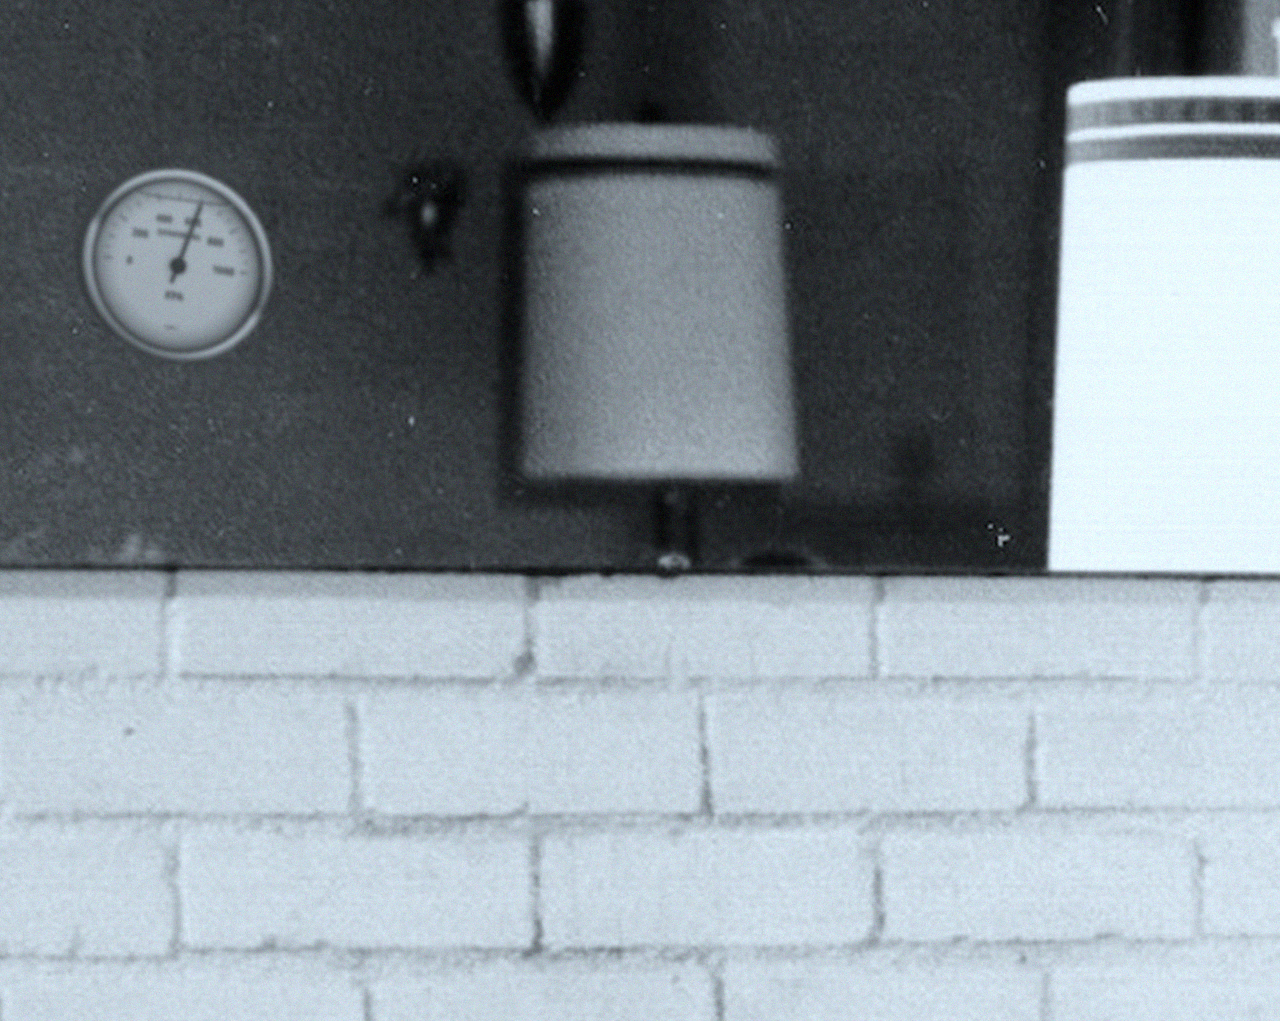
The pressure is value=600 unit=kPa
